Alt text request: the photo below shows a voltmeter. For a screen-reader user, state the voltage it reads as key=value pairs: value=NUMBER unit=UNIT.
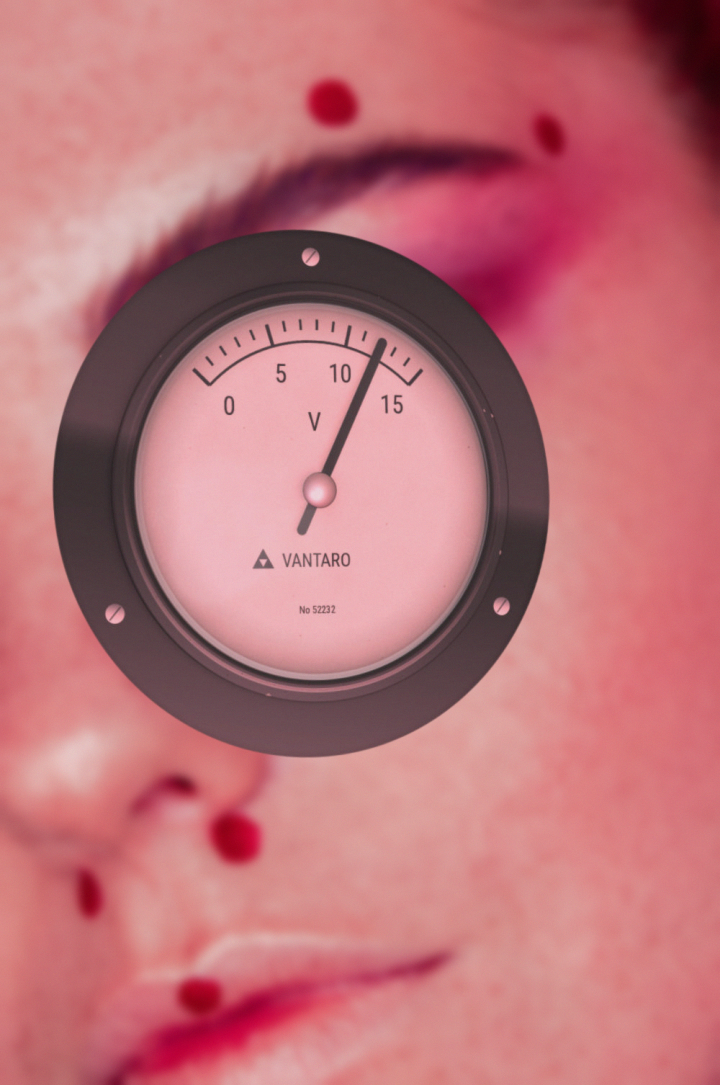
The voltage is value=12 unit=V
